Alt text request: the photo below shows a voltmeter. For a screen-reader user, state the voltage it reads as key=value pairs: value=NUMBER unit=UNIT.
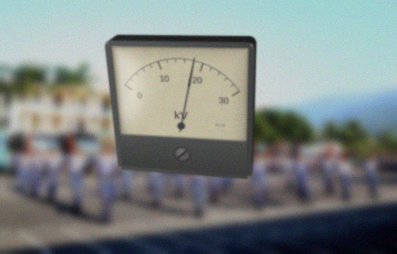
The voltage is value=18 unit=kV
